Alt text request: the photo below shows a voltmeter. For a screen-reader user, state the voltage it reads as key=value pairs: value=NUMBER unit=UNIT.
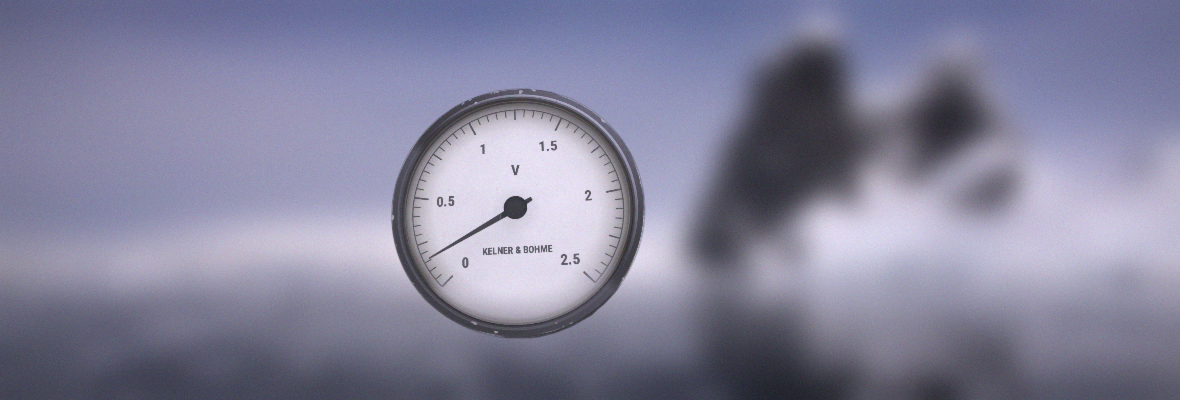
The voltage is value=0.15 unit=V
